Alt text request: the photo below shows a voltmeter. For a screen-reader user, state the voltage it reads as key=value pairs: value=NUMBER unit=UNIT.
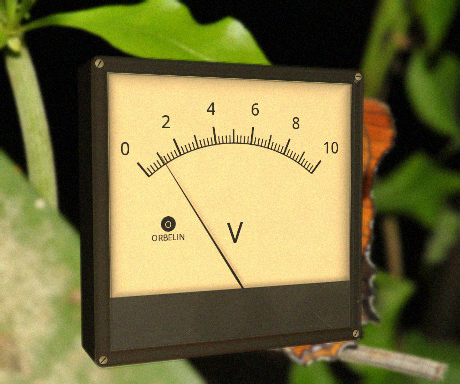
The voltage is value=1 unit=V
